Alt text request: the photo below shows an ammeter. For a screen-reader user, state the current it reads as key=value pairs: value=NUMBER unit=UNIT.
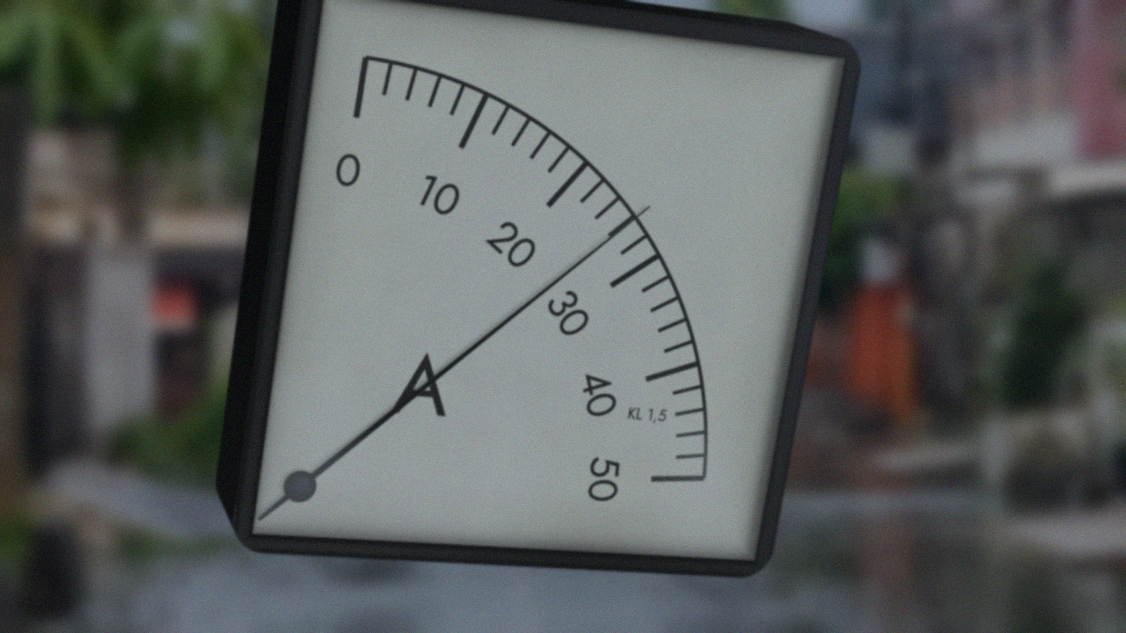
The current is value=26 unit=A
